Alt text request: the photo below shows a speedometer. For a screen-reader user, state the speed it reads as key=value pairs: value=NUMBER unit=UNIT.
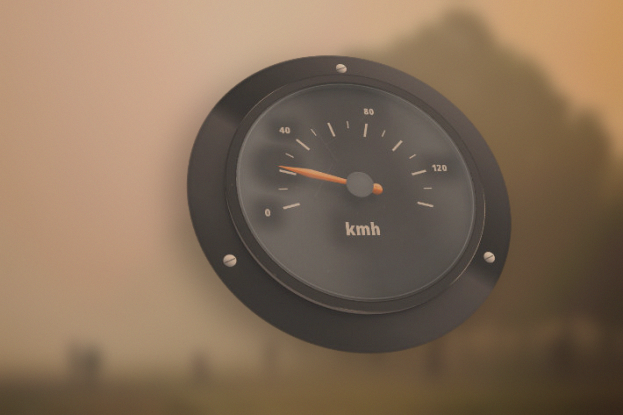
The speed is value=20 unit=km/h
